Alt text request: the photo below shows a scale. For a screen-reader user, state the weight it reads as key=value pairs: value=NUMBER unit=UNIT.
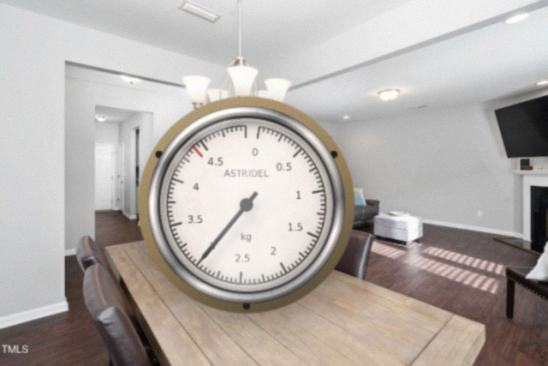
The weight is value=3 unit=kg
